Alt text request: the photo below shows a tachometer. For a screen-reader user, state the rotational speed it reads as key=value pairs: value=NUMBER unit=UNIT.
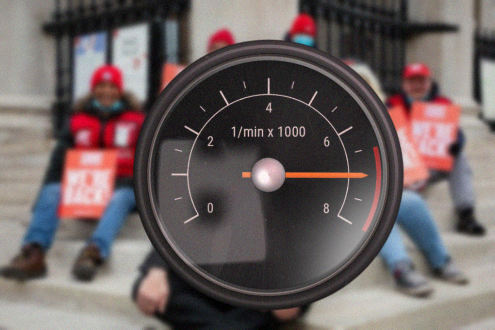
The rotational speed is value=7000 unit=rpm
